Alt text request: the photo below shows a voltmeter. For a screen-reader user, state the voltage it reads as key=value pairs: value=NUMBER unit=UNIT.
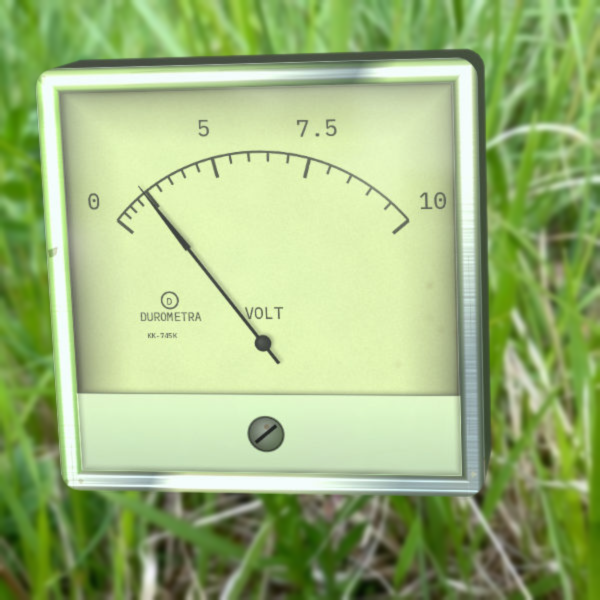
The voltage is value=2.5 unit=V
